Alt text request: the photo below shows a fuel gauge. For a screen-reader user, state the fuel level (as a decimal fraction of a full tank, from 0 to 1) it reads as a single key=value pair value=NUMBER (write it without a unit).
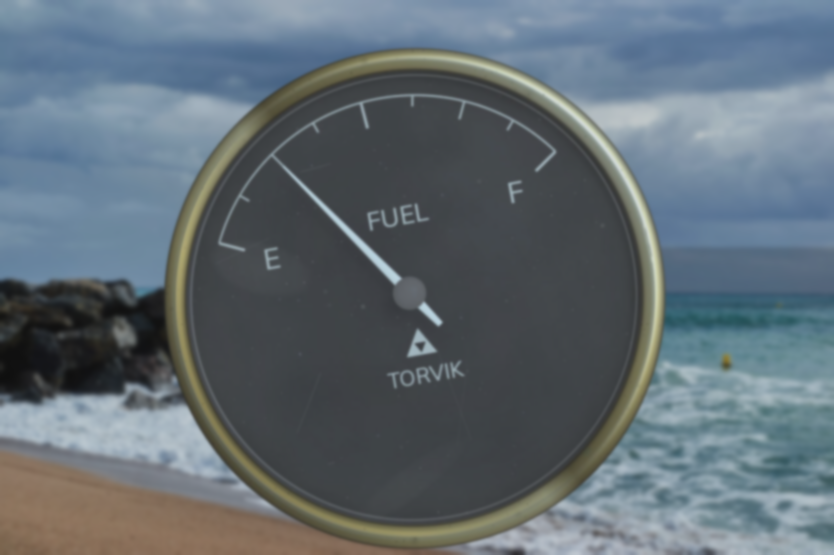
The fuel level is value=0.25
